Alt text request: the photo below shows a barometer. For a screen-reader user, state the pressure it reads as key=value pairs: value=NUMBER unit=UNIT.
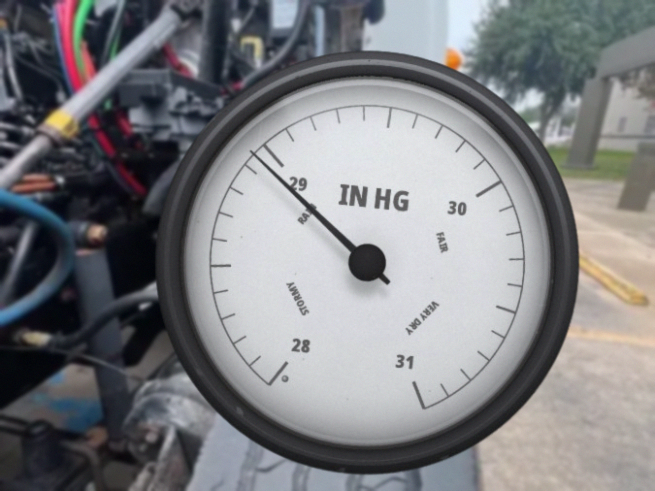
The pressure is value=28.95 unit=inHg
